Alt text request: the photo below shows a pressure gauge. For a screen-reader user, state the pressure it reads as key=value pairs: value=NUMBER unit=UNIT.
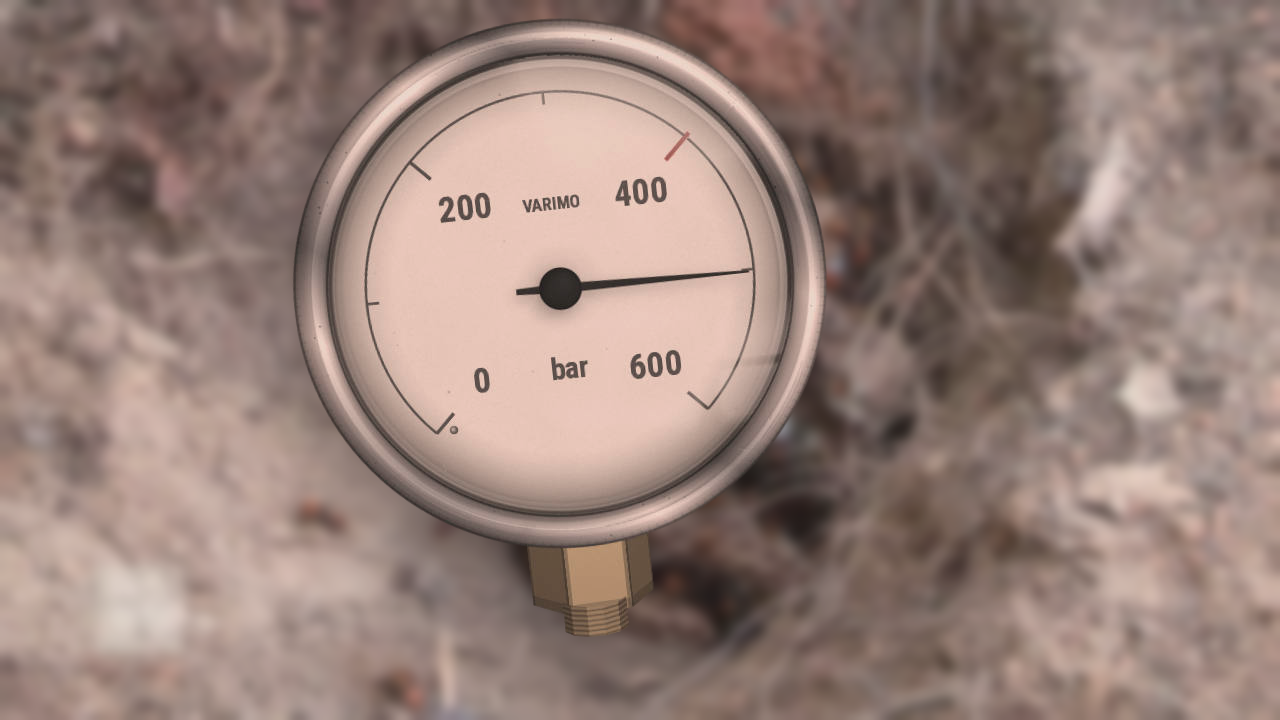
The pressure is value=500 unit=bar
